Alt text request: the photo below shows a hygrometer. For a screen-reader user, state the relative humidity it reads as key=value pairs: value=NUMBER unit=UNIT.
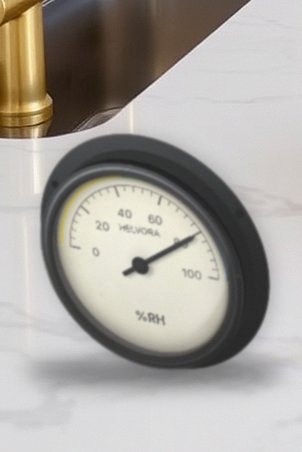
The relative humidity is value=80 unit=%
